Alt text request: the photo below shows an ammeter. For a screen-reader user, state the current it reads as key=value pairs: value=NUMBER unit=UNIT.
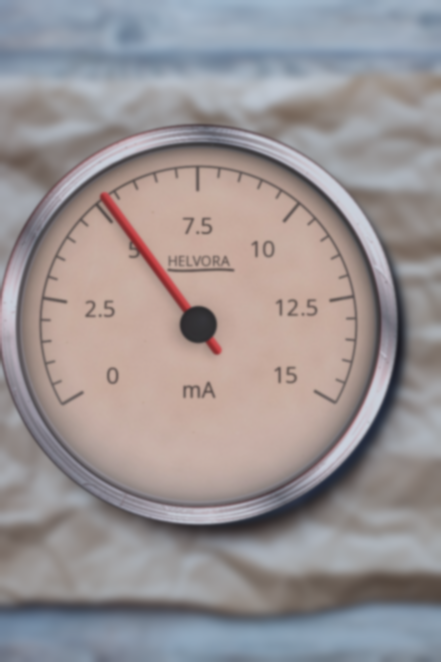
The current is value=5.25 unit=mA
